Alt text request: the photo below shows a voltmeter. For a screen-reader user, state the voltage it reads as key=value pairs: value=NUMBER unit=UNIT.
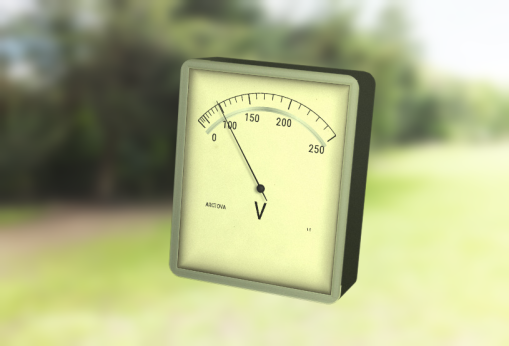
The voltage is value=100 unit=V
